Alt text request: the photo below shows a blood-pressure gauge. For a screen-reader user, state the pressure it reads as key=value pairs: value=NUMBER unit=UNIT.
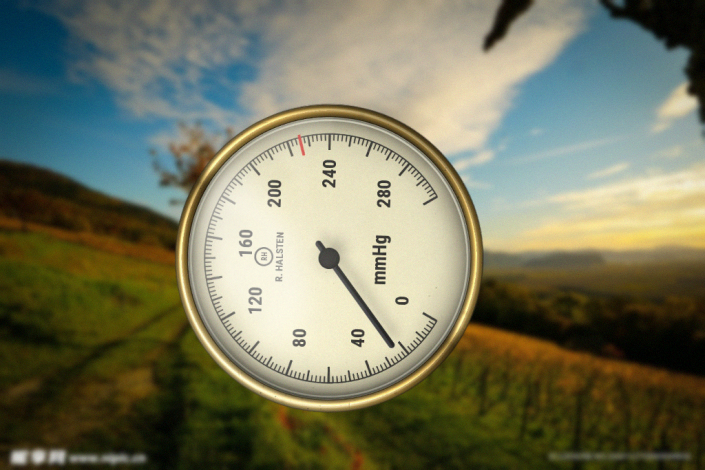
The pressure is value=24 unit=mmHg
